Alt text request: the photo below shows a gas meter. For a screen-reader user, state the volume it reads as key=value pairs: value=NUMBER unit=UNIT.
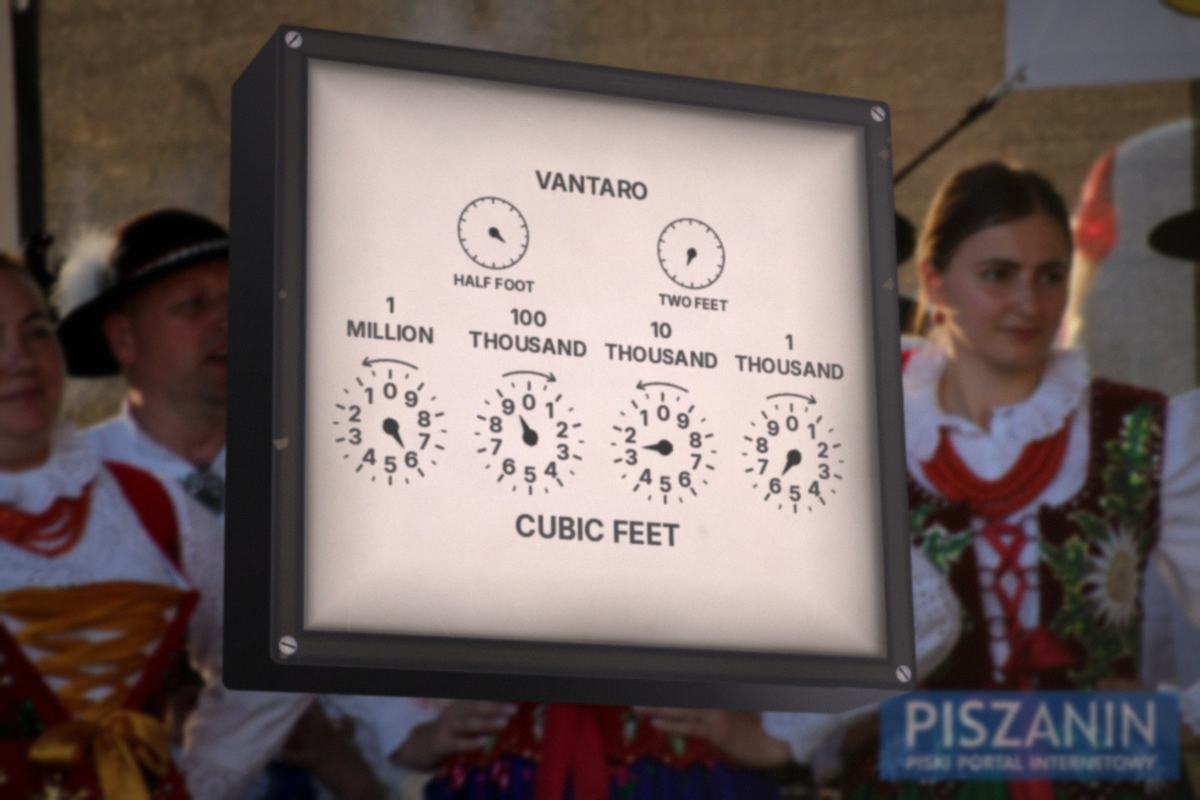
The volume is value=592600 unit=ft³
